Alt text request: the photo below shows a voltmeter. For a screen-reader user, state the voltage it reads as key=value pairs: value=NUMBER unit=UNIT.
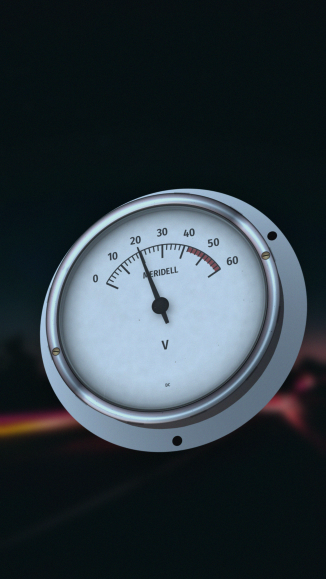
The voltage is value=20 unit=V
